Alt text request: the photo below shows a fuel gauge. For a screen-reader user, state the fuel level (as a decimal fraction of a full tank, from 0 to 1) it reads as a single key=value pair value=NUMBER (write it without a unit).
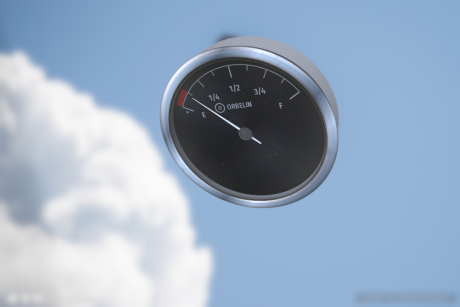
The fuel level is value=0.125
